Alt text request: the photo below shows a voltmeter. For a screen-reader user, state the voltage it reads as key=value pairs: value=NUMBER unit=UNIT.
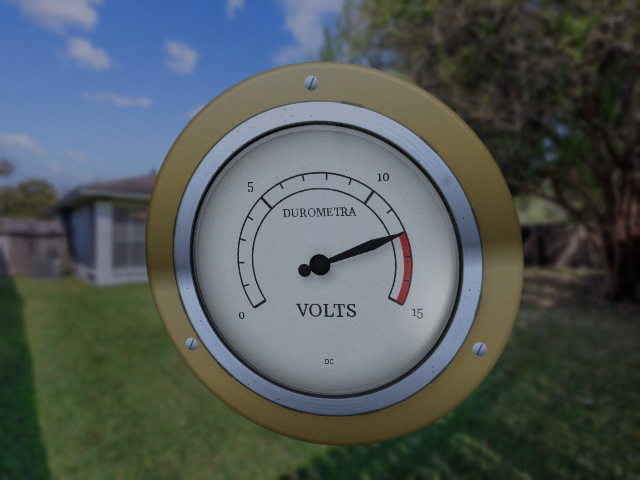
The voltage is value=12 unit=V
